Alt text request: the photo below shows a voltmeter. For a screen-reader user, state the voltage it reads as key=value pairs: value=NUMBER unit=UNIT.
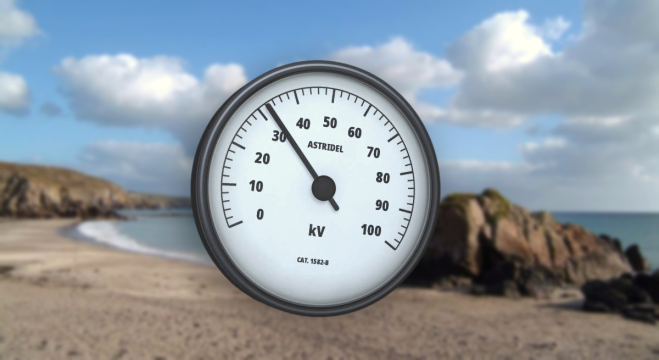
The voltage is value=32 unit=kV
